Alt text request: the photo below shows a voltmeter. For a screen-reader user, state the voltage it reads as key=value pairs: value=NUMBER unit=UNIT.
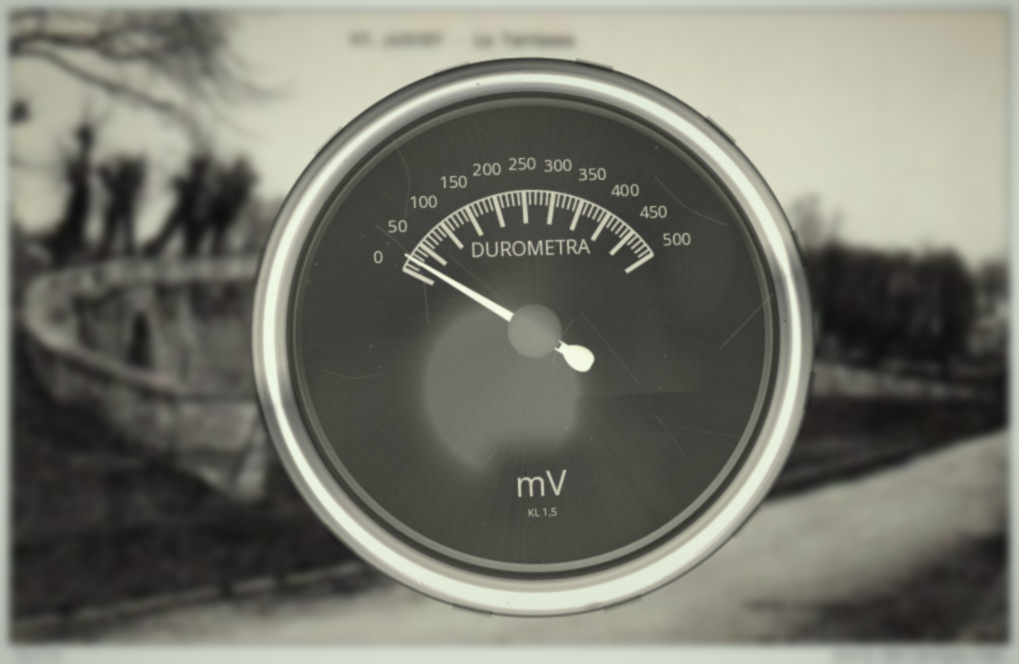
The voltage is value=20 unit=mV
